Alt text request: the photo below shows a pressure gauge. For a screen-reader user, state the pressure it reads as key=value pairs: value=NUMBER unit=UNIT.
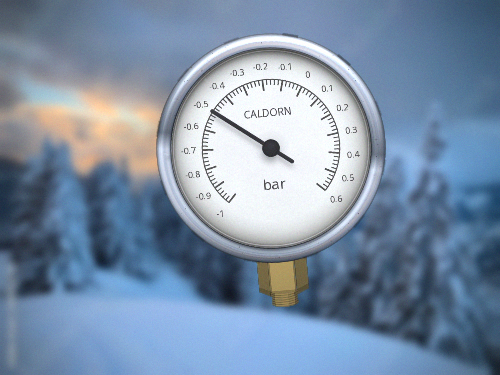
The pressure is value=-0.5 unit=bar
